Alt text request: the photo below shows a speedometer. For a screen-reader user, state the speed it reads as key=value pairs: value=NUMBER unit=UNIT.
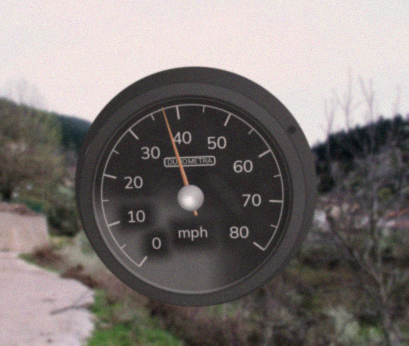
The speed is value=37.5 unit=mph
